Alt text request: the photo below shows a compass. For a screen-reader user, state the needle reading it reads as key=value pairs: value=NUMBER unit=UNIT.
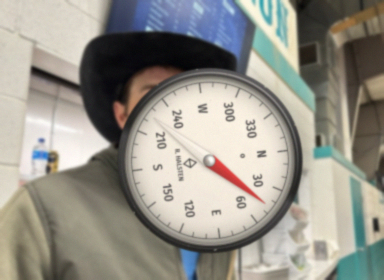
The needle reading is value=45 unit=°
